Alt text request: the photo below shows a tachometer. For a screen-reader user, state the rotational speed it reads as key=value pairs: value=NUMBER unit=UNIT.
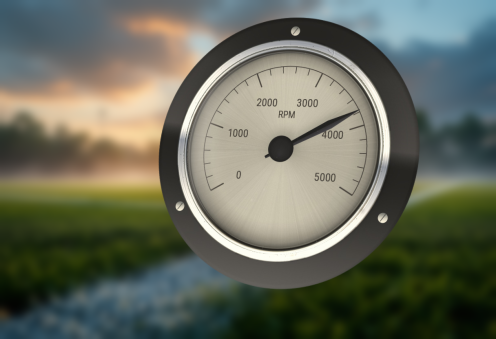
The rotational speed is value=3800 unit=rpm
